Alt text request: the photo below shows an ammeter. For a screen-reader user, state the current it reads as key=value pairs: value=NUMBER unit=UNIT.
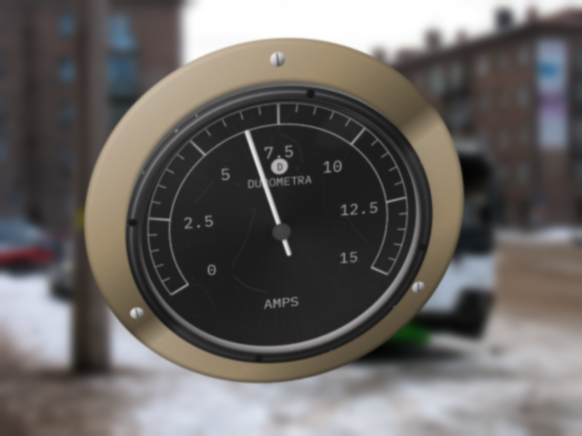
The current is value=6.5 unit=A
